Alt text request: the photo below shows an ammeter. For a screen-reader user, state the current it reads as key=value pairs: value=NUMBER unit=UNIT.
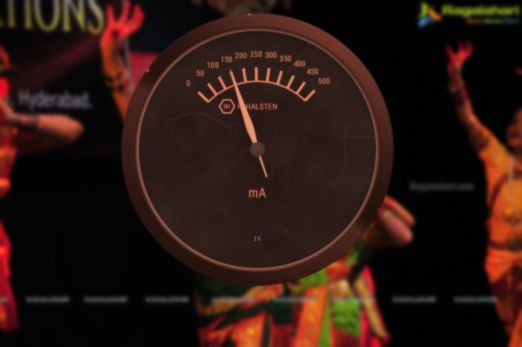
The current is value=150 unit=mA
